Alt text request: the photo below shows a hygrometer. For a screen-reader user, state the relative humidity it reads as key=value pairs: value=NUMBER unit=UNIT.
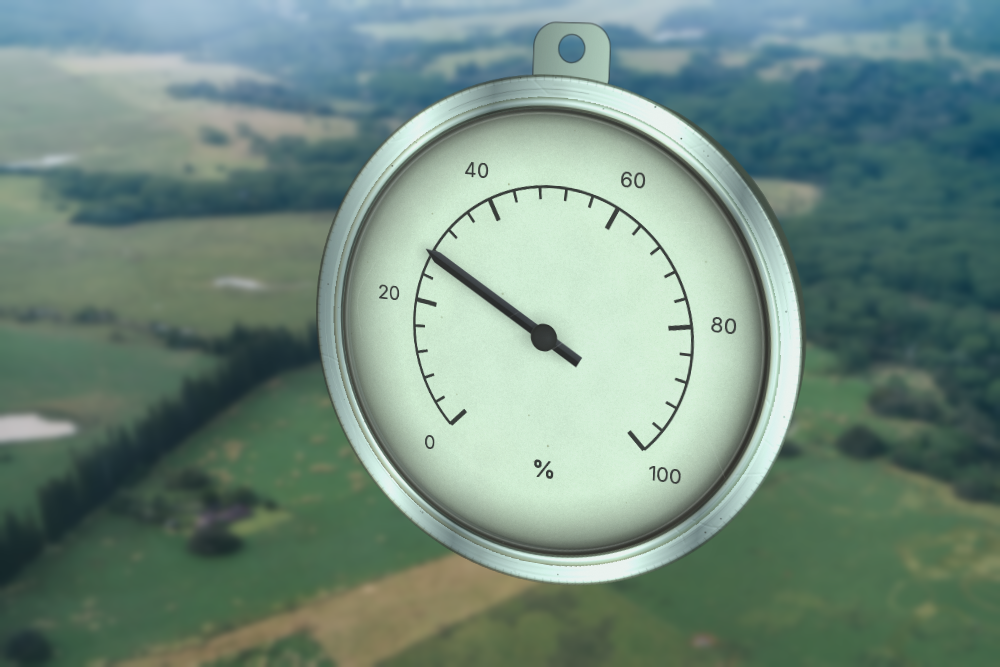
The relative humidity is value=28 unit=%
